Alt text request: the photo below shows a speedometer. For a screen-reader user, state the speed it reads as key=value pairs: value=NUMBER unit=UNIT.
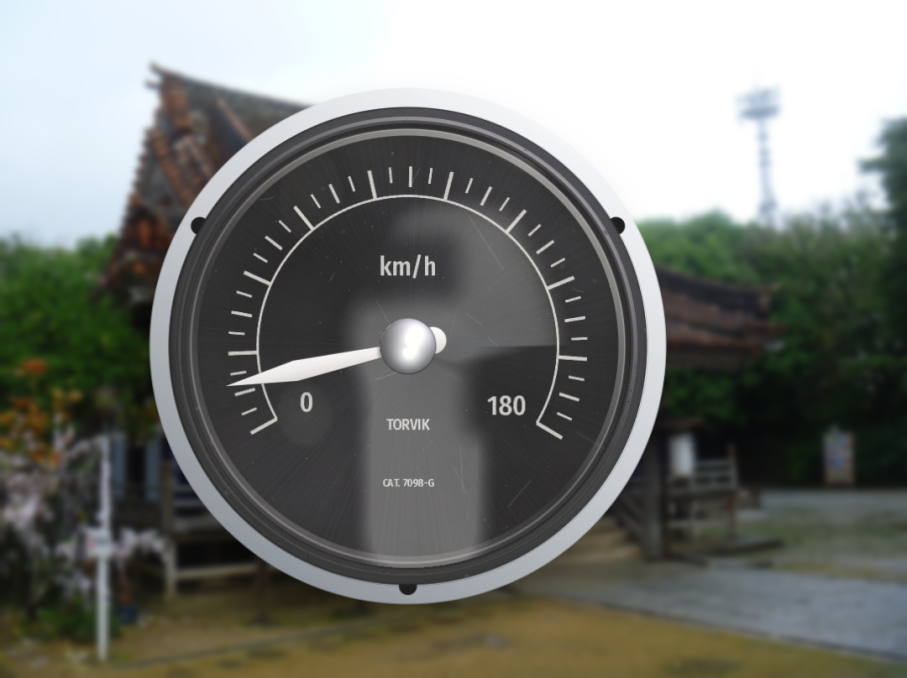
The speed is value=12.5 unit=km/h
